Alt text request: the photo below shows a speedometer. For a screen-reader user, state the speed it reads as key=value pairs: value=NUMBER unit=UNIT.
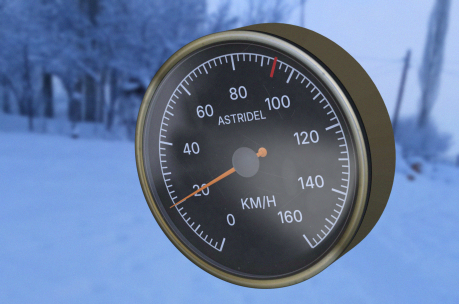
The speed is value=20 unit=km/h
